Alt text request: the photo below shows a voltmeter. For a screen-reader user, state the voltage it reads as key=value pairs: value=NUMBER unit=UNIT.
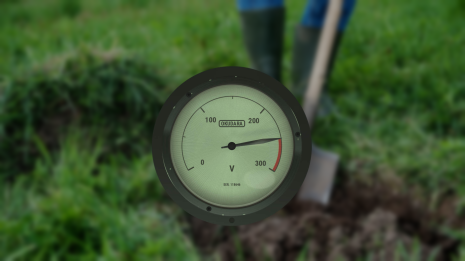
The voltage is value=250 unit=V
